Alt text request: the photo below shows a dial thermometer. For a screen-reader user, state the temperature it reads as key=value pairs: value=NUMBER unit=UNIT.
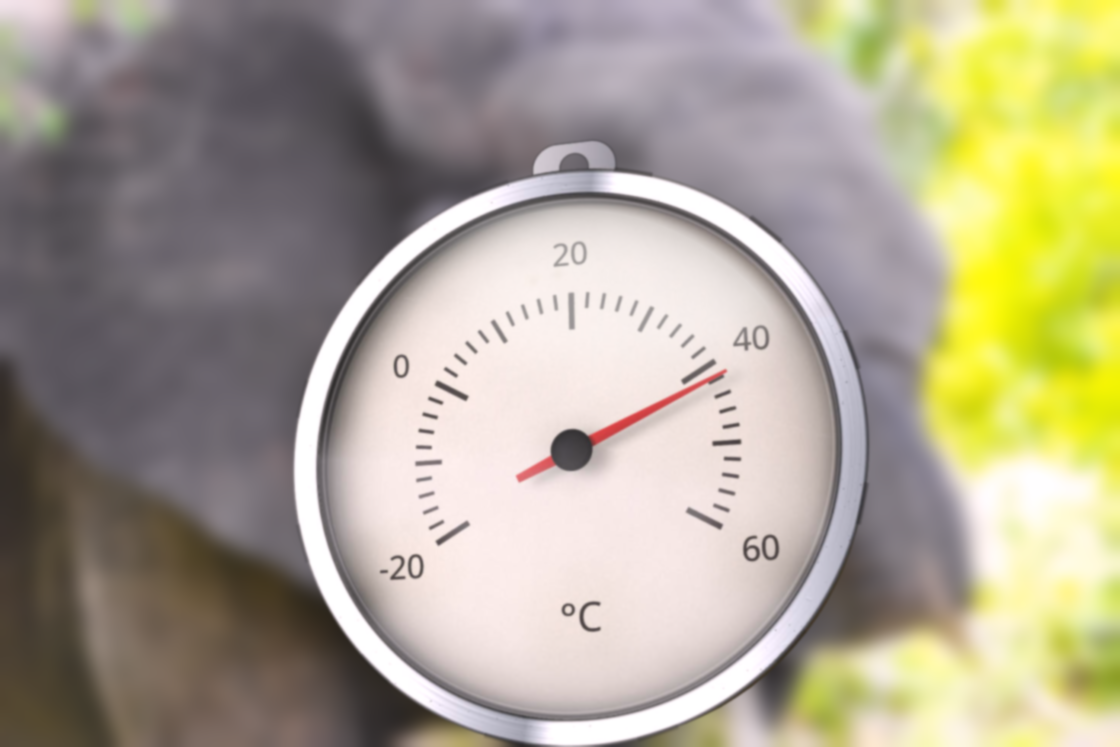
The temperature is value=42 unit=°C
